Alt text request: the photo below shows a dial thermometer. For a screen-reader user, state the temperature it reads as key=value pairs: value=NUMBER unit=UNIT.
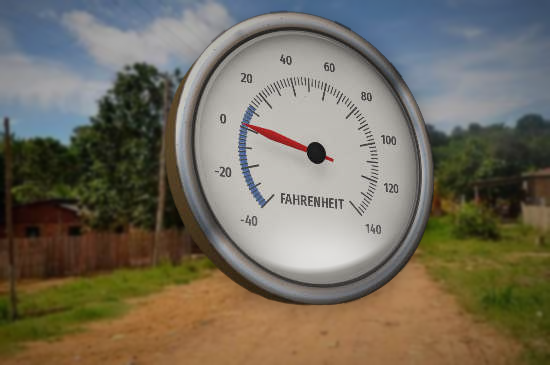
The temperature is value=0 unit=°F
